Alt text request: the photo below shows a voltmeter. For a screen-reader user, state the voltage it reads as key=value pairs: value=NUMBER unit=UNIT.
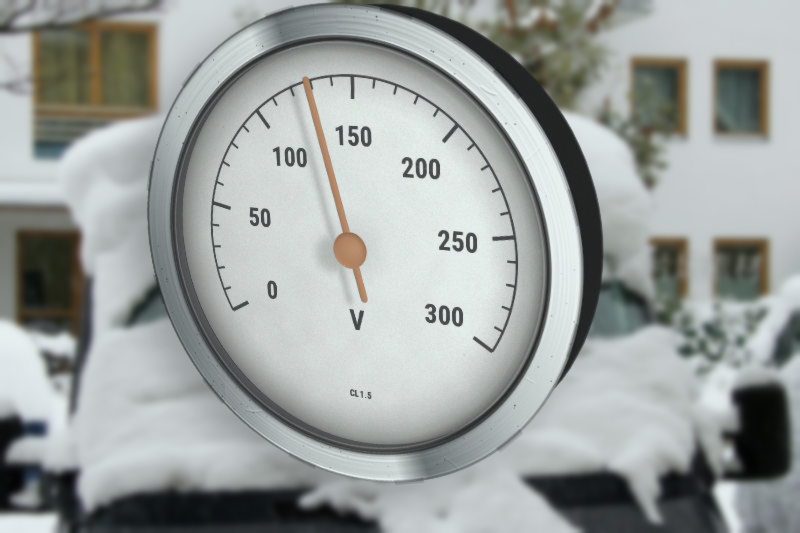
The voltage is value=130 unit=V
